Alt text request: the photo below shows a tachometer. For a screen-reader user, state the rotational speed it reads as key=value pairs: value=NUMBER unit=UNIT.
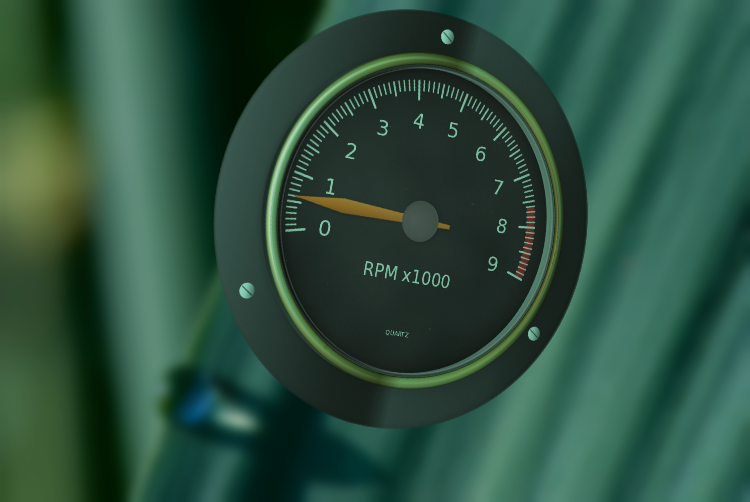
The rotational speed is value=600 unit=rpm
